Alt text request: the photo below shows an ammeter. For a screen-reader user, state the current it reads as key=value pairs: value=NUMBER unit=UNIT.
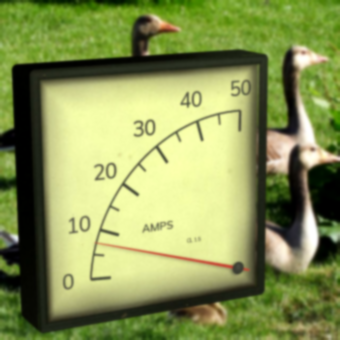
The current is value=7.5 unit=A
